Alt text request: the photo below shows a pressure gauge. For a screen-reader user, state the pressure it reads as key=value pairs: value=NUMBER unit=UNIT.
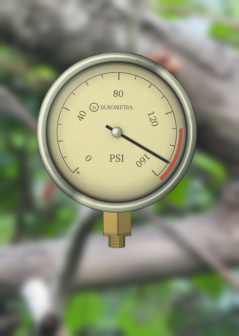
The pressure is value=150 unit=psi
